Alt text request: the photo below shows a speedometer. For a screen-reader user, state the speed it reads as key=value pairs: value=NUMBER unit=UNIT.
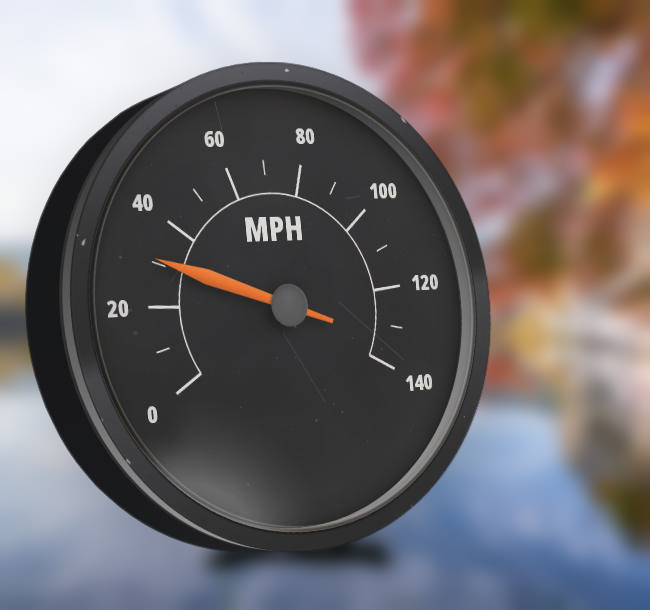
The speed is value=30 unit=mph
